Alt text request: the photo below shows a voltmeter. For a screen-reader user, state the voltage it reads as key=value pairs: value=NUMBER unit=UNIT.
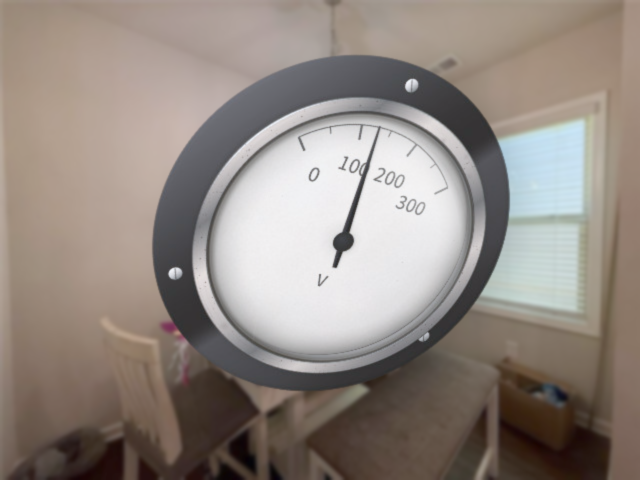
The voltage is value=125 unit=V
